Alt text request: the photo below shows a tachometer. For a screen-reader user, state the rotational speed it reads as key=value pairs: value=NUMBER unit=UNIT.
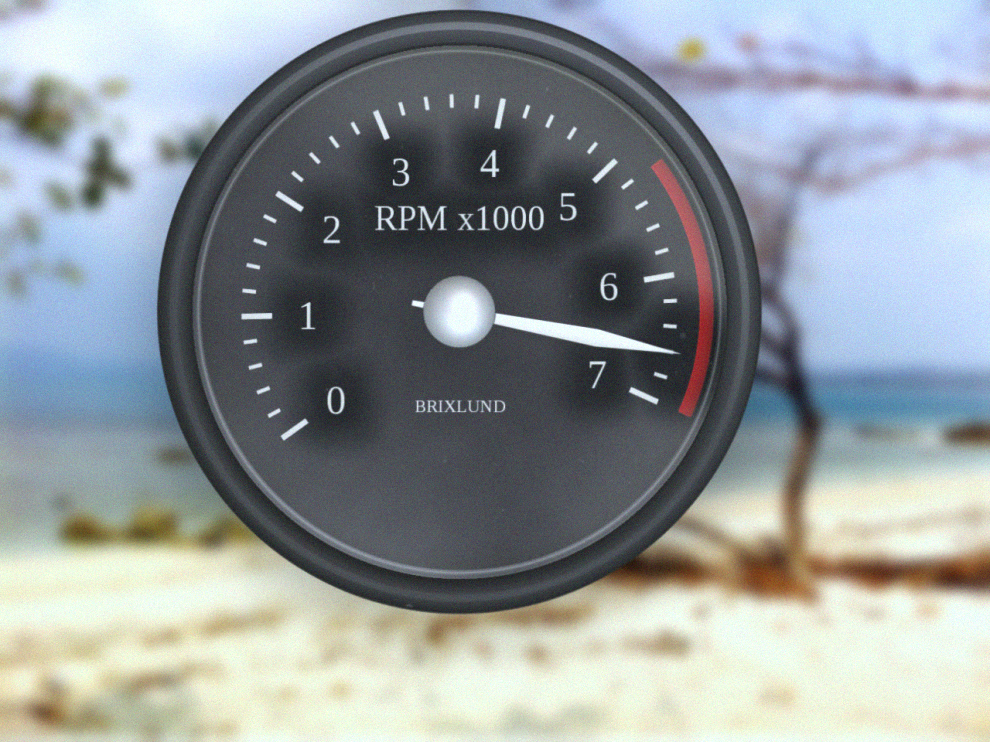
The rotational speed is value=6600 unit=rpm
